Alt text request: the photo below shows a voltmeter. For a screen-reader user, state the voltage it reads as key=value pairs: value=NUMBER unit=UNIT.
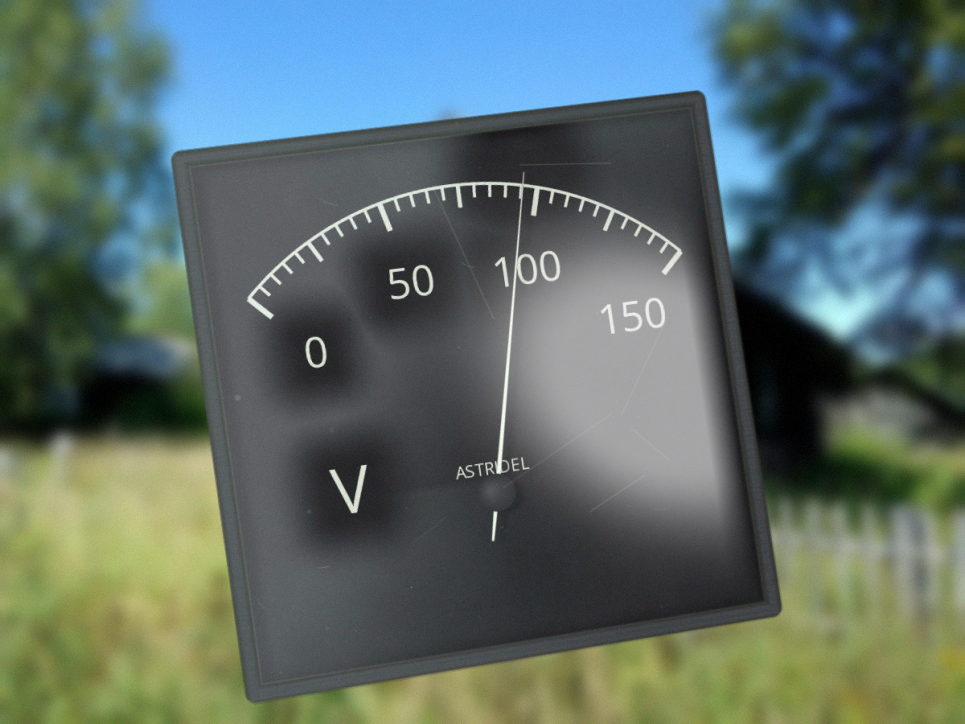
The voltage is value=95 unit=V
